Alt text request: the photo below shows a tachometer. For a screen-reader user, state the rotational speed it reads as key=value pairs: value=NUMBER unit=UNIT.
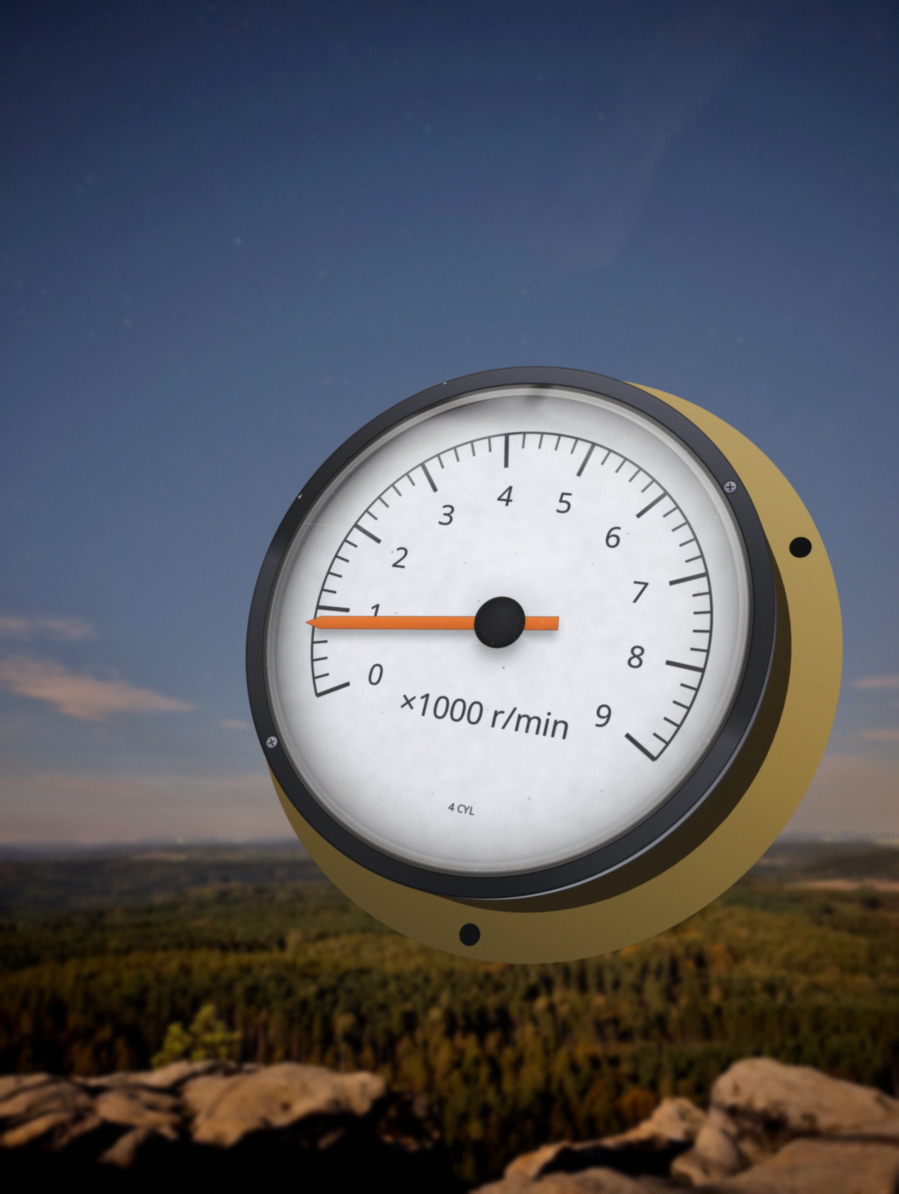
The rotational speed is value=800 unit=rpm
